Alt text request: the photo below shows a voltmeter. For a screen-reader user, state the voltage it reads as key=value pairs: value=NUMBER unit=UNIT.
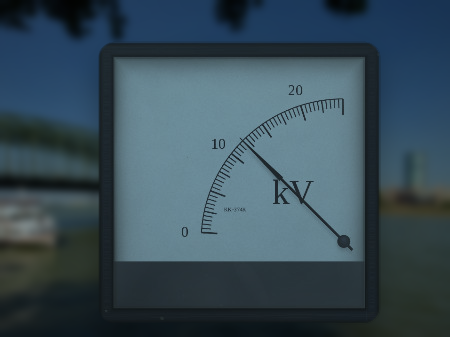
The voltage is value=12 unit=kV
